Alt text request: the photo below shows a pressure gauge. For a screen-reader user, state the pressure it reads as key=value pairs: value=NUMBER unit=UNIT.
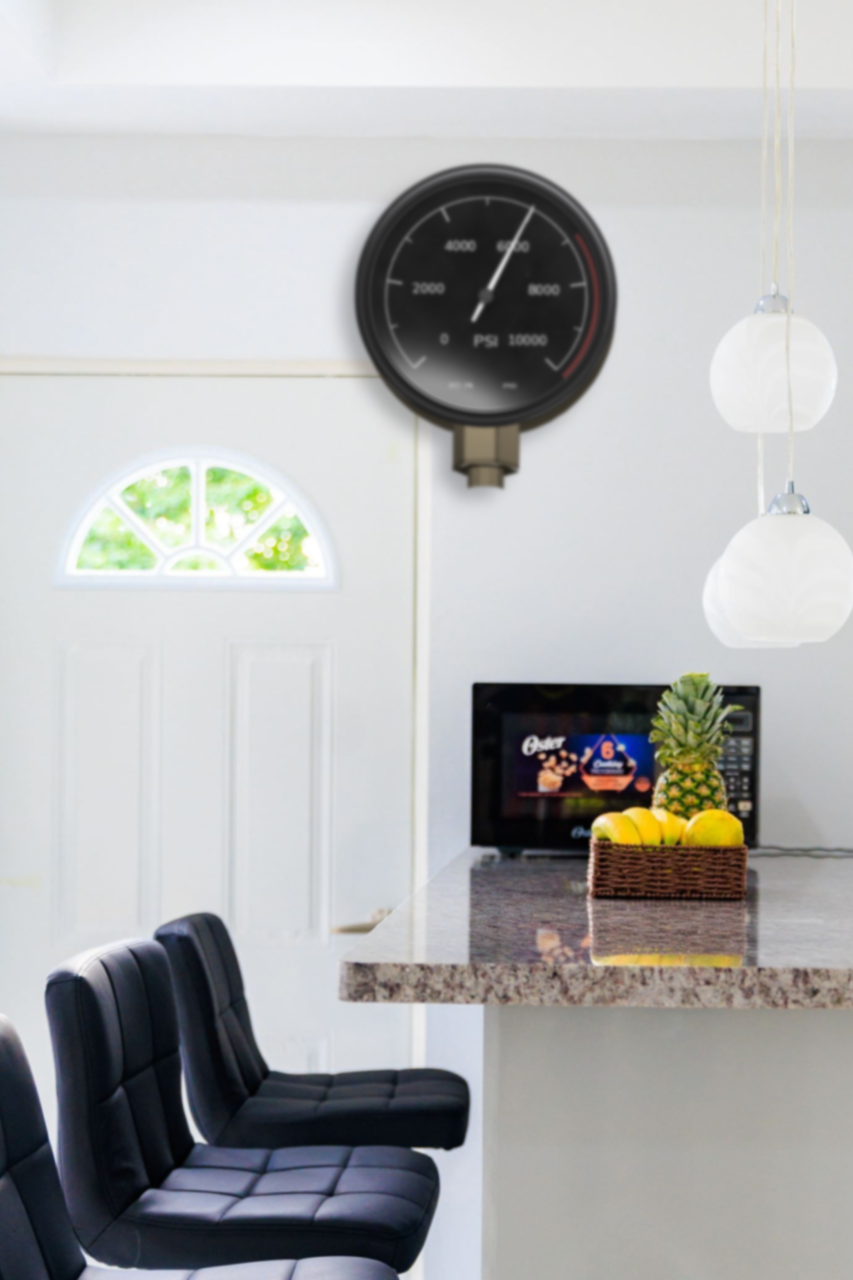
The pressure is value=6000 unit=psi
